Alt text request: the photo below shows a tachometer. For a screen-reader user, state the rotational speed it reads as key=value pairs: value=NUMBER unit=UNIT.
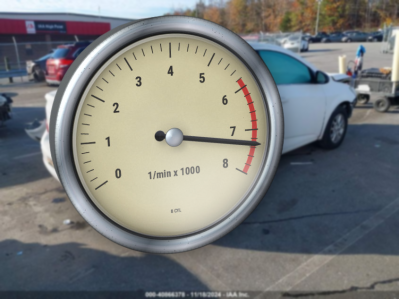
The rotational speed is value=7300 unit=rpm
